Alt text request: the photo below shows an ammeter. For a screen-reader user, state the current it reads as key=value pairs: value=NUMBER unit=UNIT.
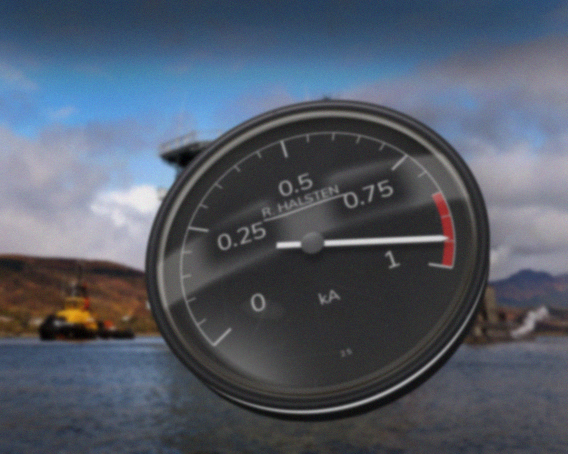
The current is value=0.95 unit=kA
